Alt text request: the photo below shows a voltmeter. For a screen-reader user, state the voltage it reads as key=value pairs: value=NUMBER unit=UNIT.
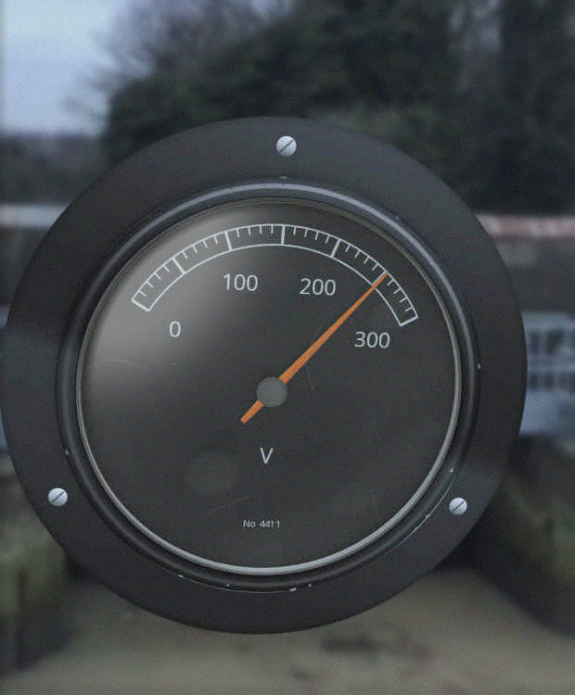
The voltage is value=250 unit=V
